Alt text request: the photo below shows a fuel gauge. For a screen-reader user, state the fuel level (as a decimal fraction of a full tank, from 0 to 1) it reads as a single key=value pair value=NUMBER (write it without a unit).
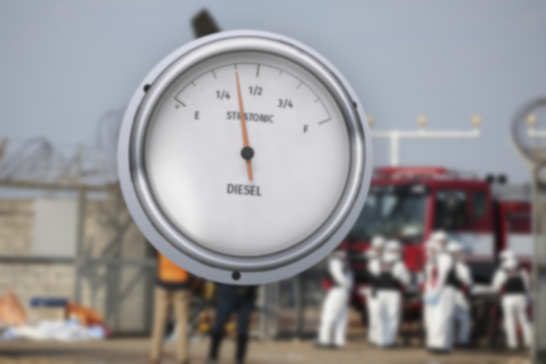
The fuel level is value=0.375
